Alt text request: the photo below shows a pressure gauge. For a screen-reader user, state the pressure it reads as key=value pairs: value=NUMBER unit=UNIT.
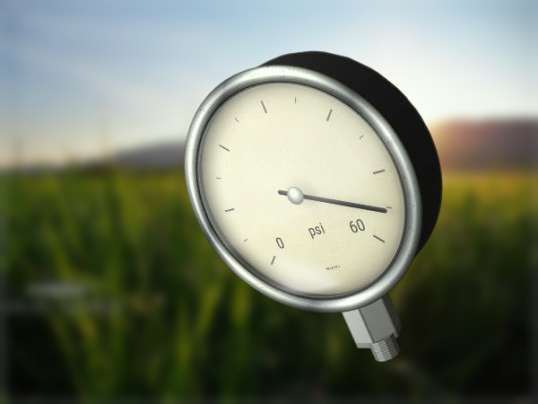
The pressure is value=55 unit=psi
